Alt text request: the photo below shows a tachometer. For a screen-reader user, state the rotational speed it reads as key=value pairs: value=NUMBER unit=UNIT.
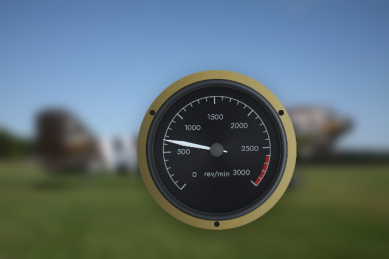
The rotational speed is value=650 unit=rpm
